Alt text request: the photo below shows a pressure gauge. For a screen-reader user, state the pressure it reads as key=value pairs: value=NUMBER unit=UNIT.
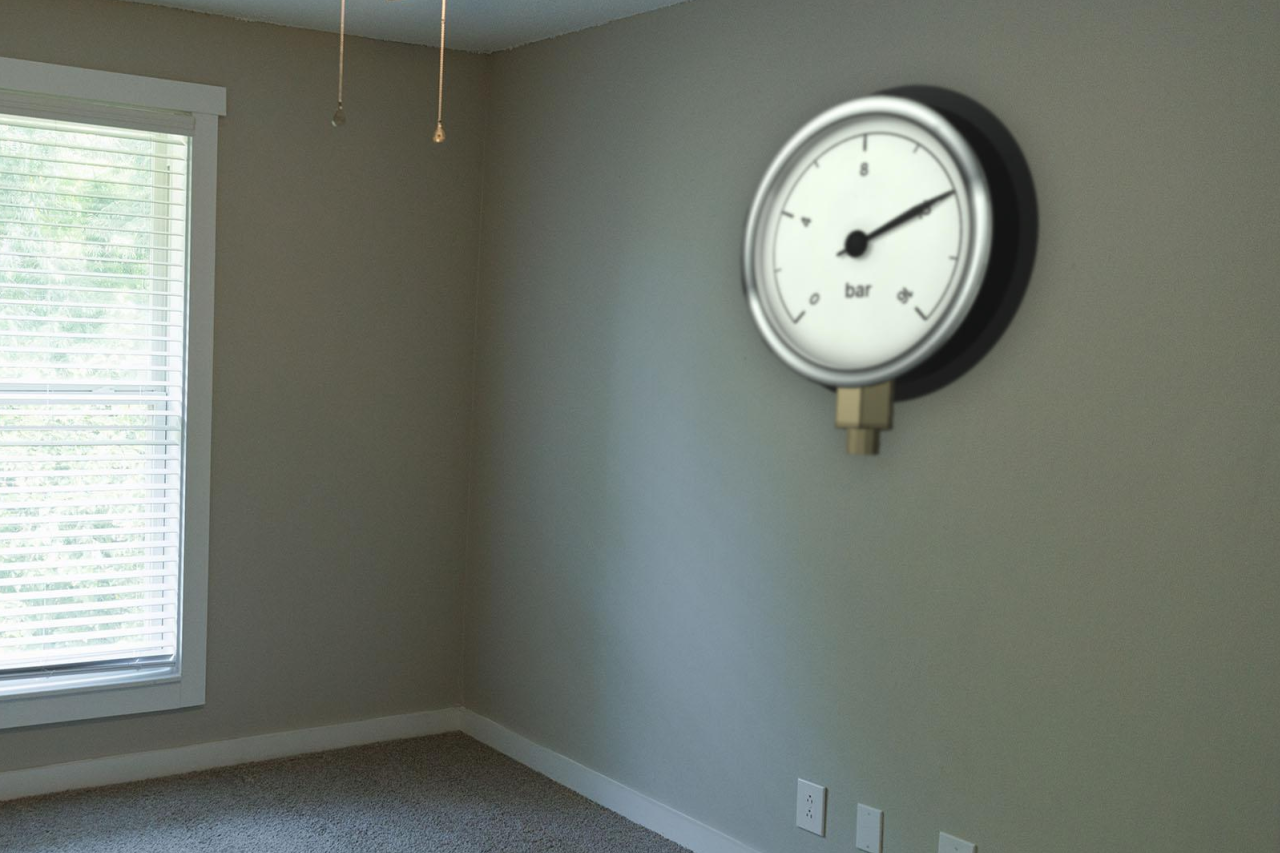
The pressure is value=12 unit=bar
